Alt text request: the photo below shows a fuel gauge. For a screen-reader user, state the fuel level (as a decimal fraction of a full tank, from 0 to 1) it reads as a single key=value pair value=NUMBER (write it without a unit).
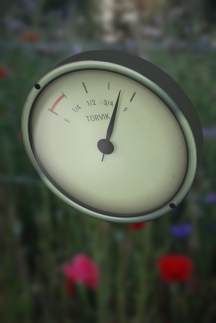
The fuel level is value=0.875
